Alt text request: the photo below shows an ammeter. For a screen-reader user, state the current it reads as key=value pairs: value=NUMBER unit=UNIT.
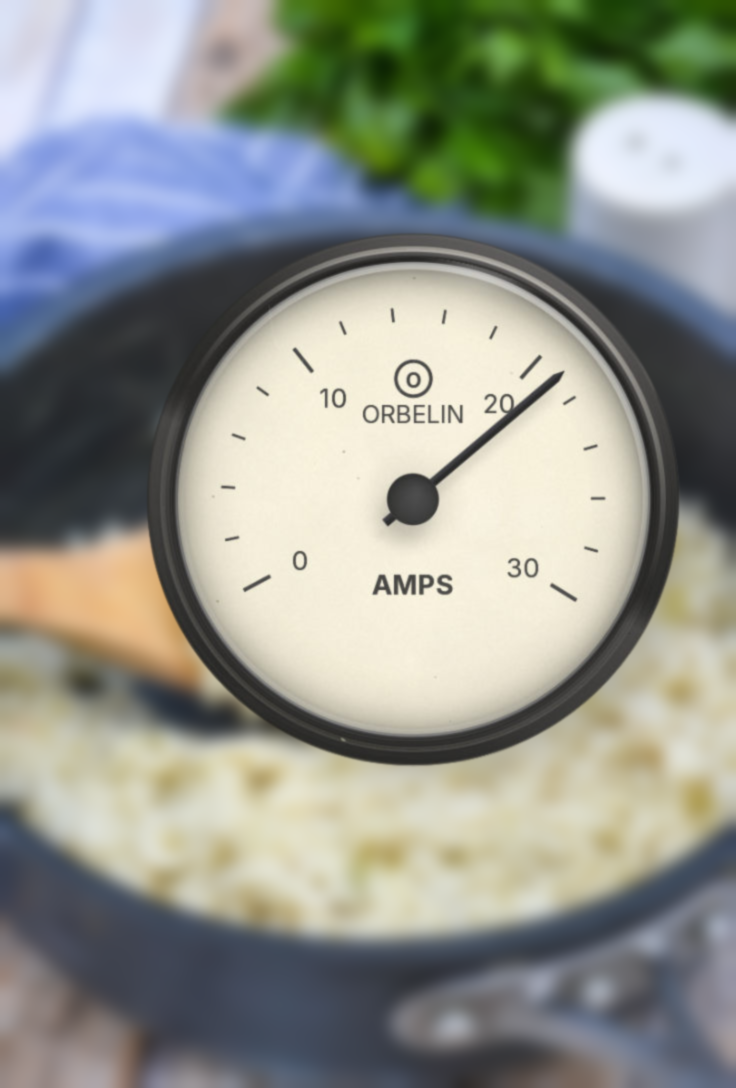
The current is value=21 unit=A
